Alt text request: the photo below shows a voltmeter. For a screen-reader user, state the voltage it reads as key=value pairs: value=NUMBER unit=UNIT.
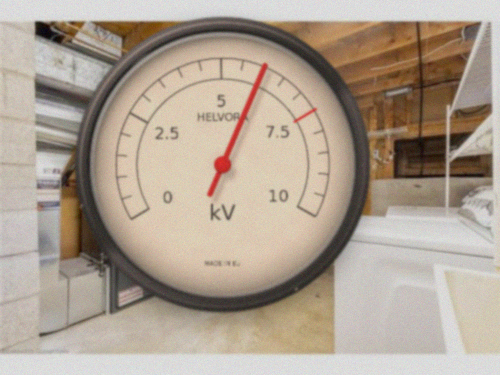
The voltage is value=6 unit=kV
